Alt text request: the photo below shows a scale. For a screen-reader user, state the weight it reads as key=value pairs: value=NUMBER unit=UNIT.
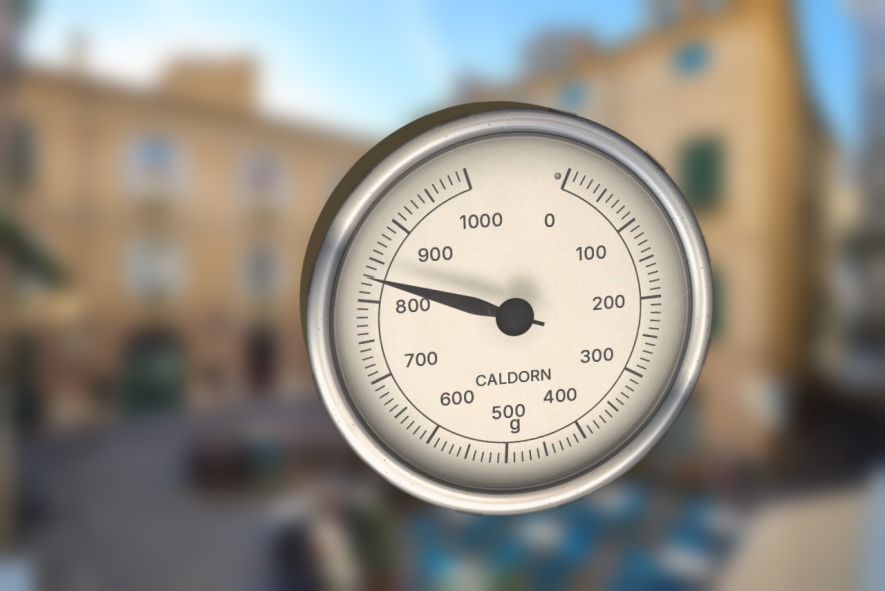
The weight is value=830 unit=g
